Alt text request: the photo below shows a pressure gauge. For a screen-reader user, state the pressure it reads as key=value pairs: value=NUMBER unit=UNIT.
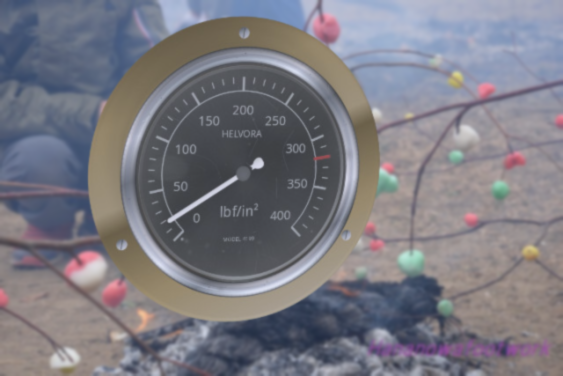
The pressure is value=20 unit=psi
